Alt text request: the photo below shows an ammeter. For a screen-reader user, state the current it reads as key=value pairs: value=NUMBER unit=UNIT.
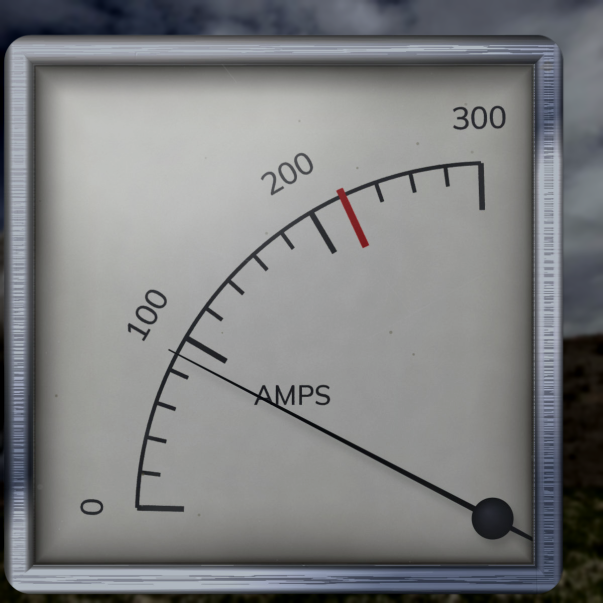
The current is value=90 unit=A
